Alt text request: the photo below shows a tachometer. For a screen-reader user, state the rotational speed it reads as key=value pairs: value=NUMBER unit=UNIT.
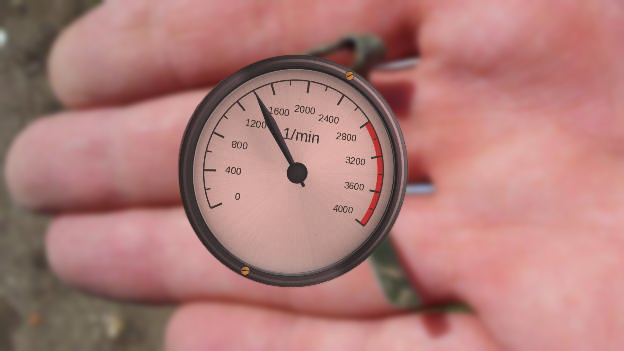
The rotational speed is value=1400 unit=rpm
